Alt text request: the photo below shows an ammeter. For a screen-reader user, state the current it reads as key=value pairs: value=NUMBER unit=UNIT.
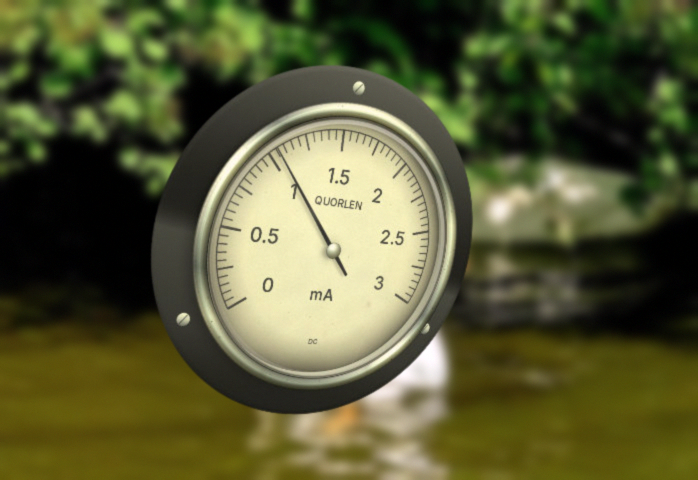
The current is value=1.05 unit=mA
